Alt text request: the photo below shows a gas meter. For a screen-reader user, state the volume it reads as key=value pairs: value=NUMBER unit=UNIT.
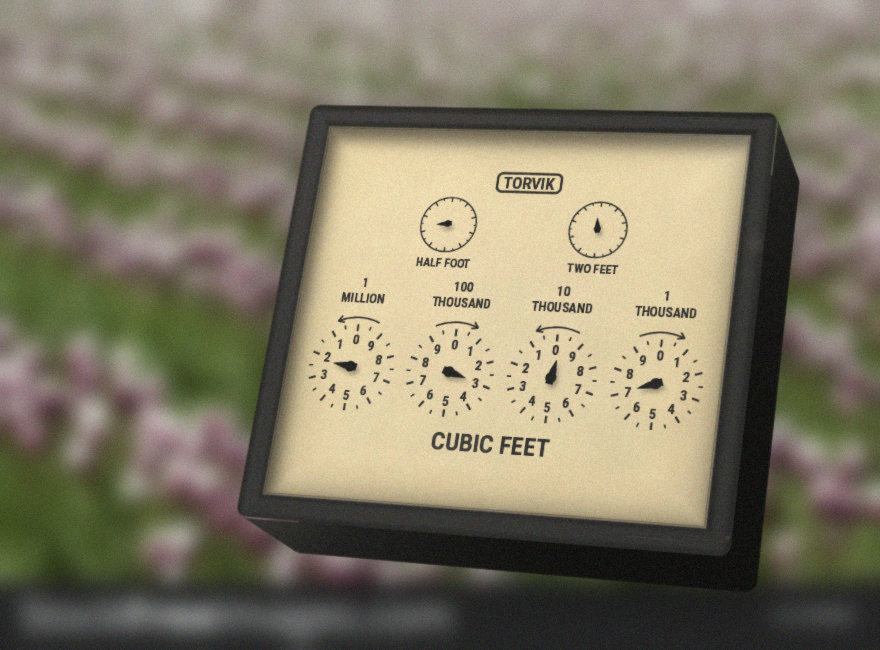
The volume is value=229700 unit=ft³
